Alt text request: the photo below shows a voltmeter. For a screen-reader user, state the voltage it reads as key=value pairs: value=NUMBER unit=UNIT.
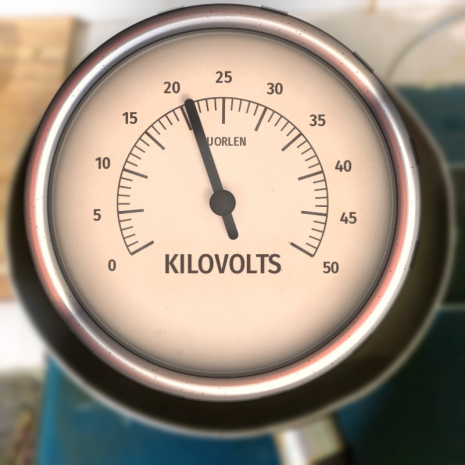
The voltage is value=21 unit=kV
